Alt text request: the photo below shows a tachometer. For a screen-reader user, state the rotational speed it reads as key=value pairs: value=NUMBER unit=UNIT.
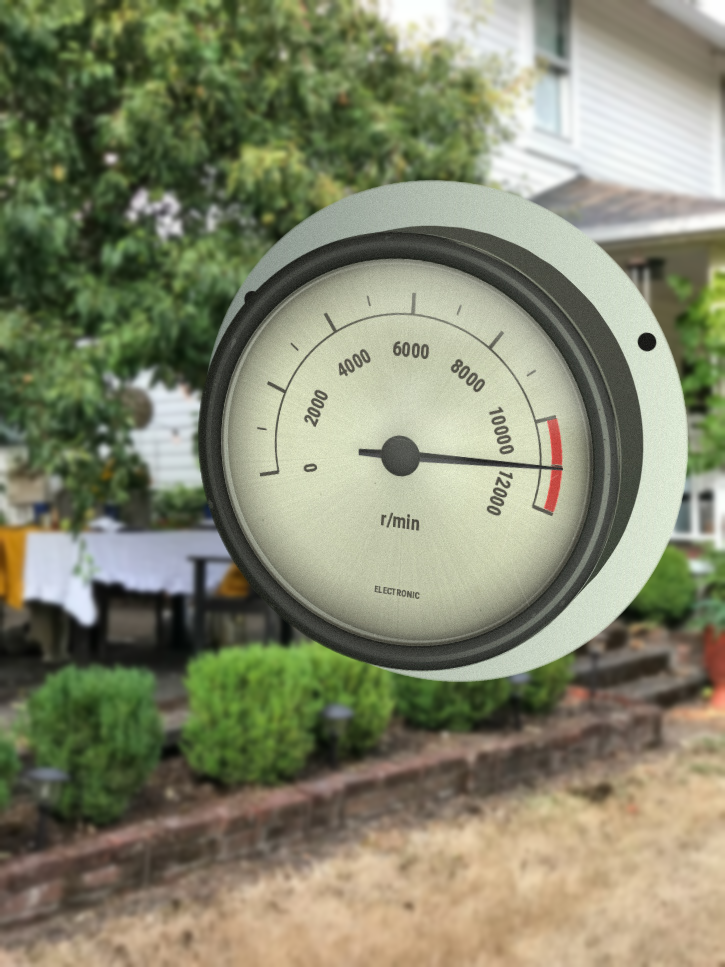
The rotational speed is value=11000 unit=rpm
